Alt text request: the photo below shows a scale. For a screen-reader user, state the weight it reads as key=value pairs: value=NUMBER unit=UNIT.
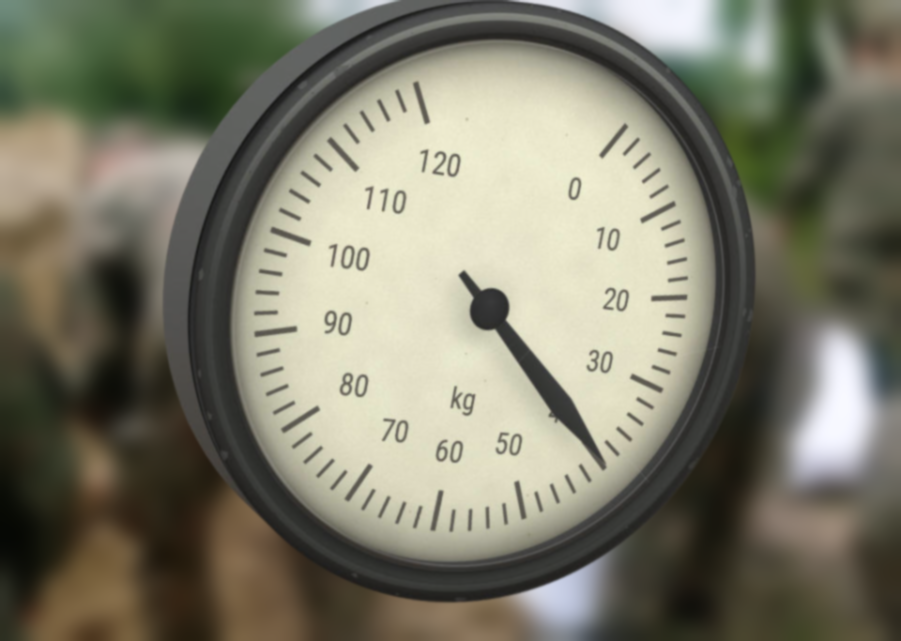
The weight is value=40 unit=kg
